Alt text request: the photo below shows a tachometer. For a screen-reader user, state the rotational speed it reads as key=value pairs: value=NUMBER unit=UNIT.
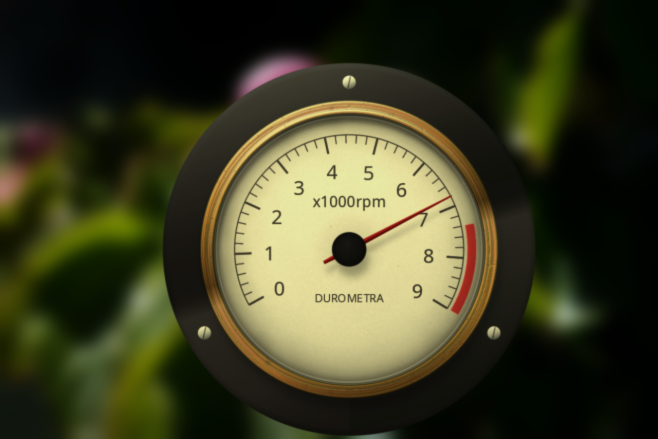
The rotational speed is value=6800 unit=rpm
